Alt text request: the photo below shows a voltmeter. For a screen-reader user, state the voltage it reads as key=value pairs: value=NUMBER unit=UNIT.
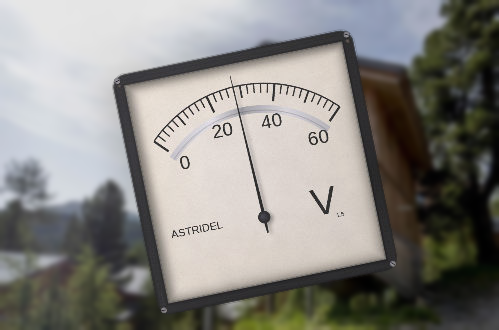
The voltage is value=28 unit=V
